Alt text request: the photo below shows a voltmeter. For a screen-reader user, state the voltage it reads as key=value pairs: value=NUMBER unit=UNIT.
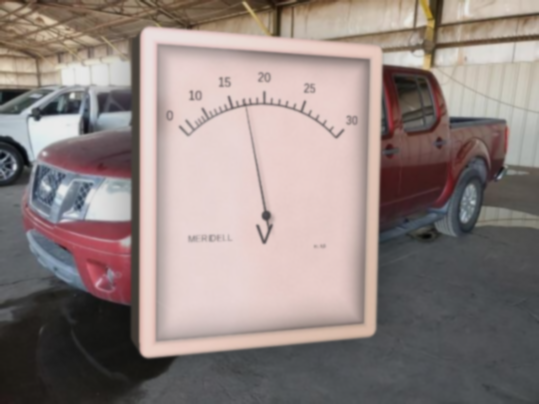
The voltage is value=17 unit=V
